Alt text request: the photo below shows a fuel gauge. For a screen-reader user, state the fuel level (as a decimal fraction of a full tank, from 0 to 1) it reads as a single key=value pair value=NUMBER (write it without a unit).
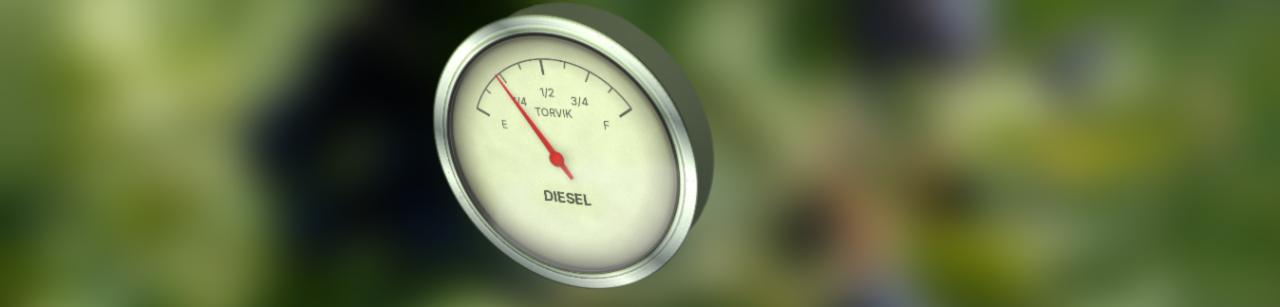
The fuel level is value=0.25
